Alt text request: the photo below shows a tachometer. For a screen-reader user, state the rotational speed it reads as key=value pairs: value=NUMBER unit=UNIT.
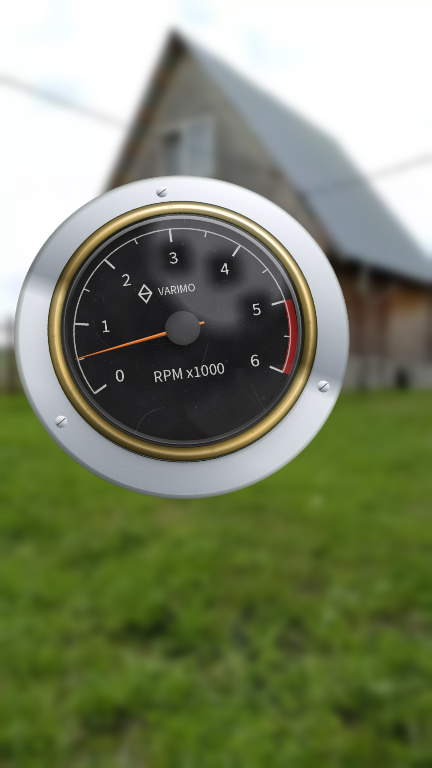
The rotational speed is value=500 unit=rpm
